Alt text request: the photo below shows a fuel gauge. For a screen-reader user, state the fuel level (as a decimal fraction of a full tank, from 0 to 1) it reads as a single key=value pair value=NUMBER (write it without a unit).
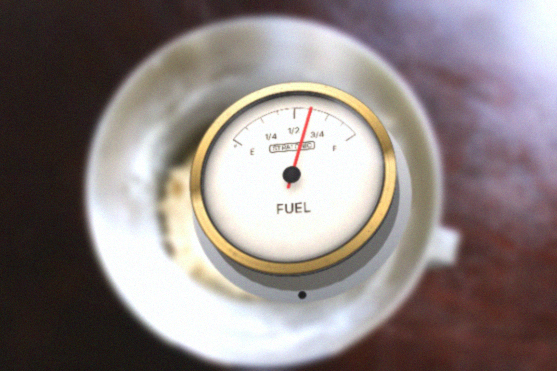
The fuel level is value=0.625
